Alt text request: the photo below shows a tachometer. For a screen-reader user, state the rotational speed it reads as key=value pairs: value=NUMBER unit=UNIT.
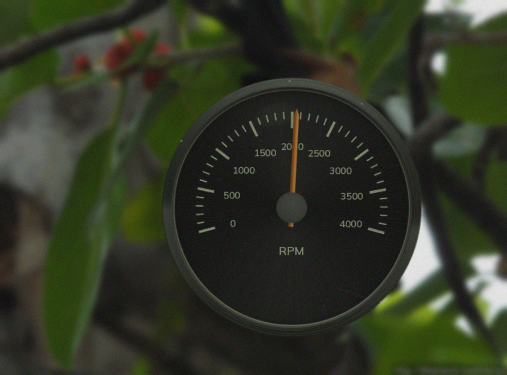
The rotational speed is value=2050 unit=rpm
